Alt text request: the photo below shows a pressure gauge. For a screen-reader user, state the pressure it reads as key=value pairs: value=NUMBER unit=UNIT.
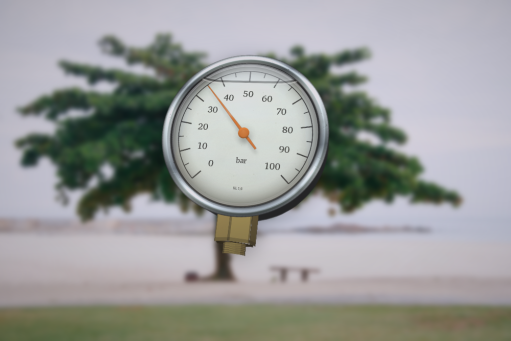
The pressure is value=35 unit=bar
